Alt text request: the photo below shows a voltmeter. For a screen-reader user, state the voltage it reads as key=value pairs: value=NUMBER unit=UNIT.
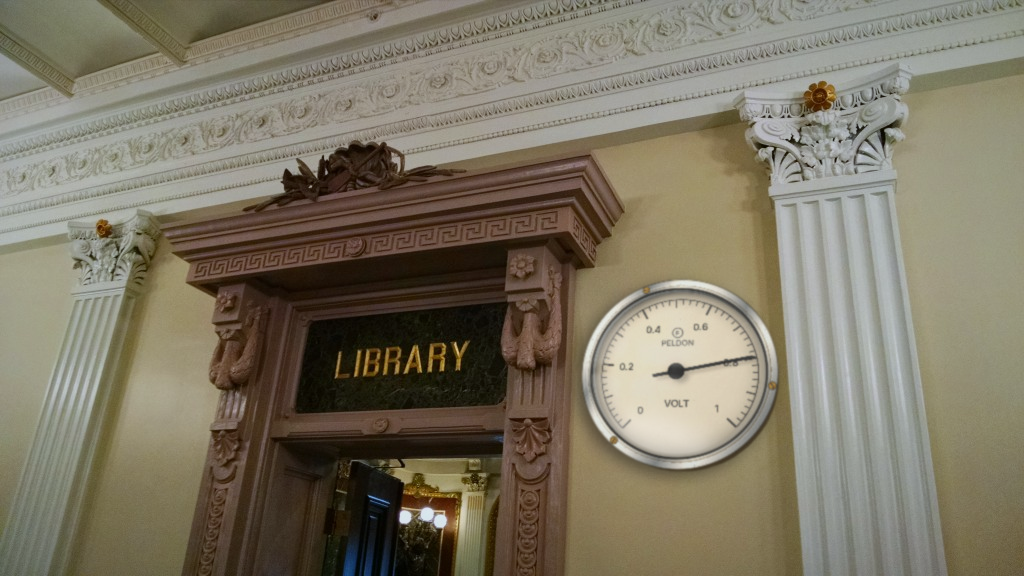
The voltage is value=0.8 unit=V
